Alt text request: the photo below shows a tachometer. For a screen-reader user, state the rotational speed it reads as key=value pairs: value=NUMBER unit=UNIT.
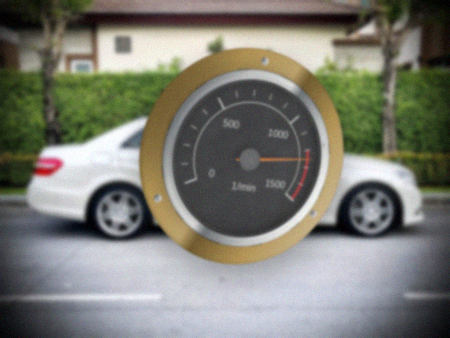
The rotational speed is value=1250 unit=rpm
